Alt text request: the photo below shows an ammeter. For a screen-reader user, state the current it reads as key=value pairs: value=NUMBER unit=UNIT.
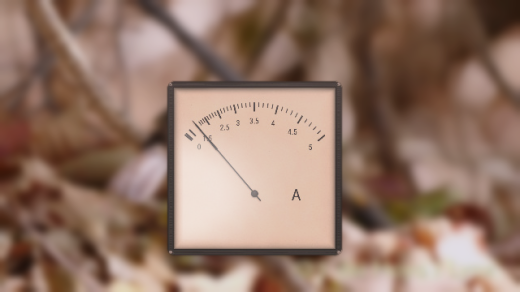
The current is value=1.5 unit=A
